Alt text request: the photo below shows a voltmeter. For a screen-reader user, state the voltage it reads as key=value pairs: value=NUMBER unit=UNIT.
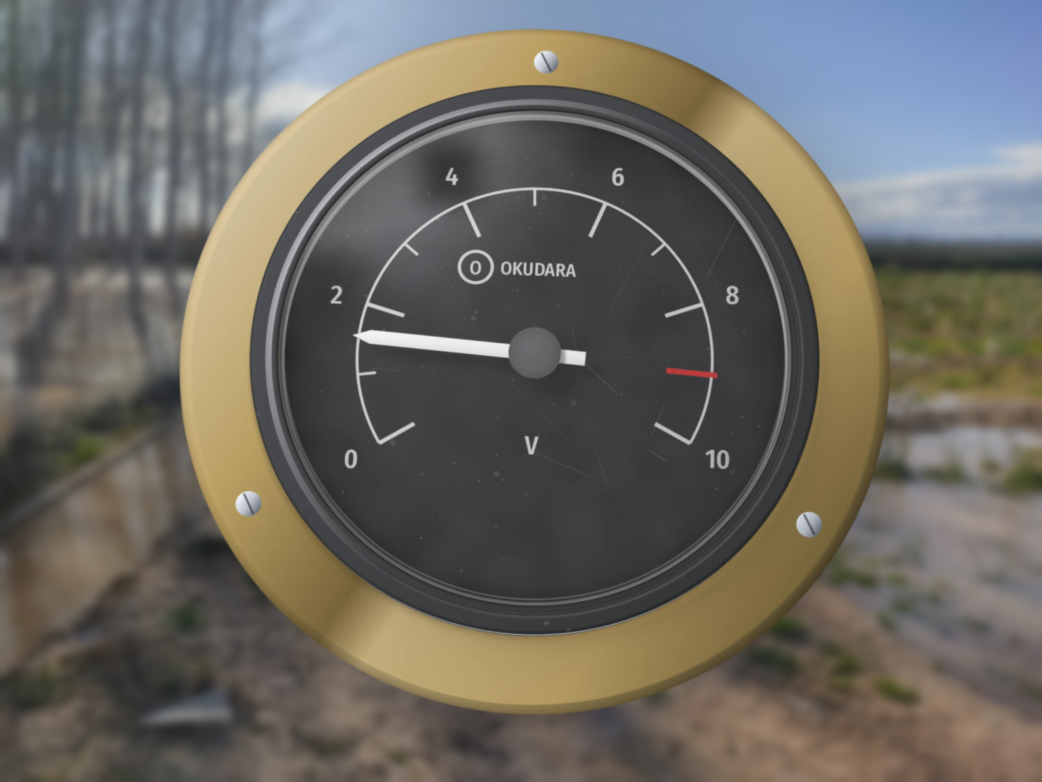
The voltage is value=1.5 unit=V
